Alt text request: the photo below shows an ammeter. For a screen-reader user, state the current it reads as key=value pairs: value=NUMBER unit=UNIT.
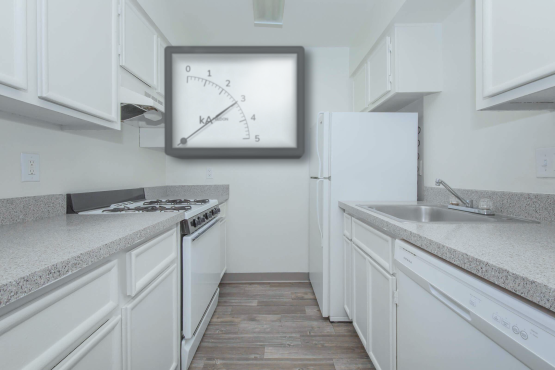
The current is value=3 unit=kA
